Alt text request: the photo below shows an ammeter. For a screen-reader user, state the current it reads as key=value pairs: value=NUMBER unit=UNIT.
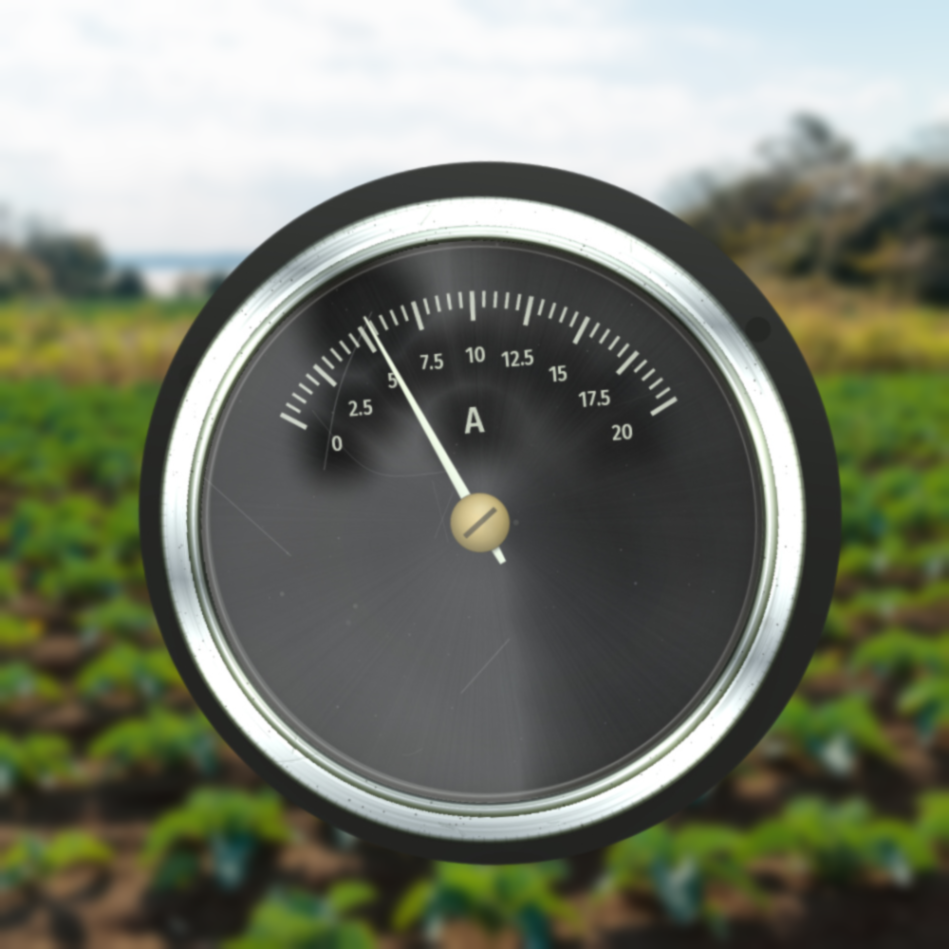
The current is value=5.5 unit=A
